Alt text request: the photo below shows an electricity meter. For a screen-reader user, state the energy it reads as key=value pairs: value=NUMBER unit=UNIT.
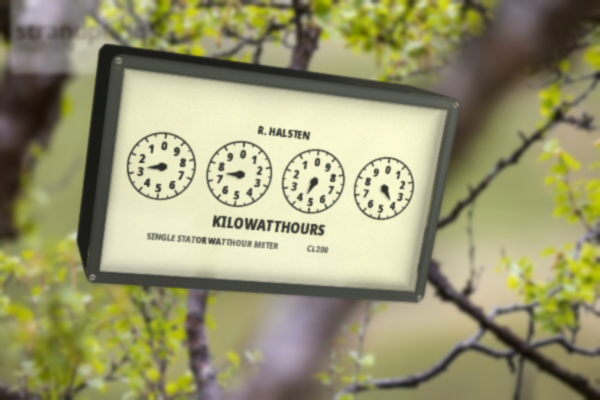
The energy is value=2744 unit=kWh
